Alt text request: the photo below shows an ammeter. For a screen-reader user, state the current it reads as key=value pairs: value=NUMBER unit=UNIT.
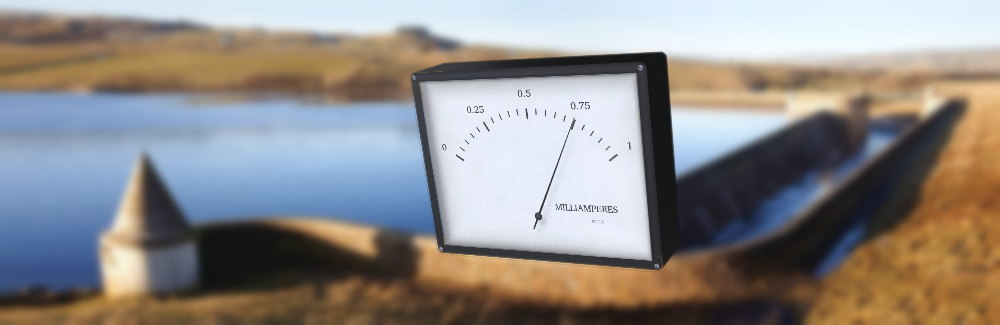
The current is value=0.75 unit=mA
